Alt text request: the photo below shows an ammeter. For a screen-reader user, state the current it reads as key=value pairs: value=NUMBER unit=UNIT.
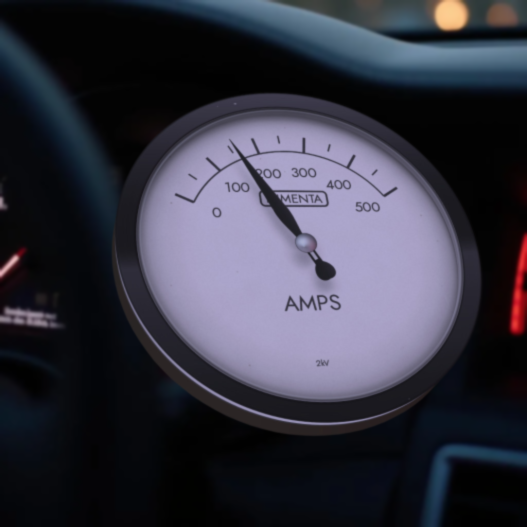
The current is value=150 unit=A
